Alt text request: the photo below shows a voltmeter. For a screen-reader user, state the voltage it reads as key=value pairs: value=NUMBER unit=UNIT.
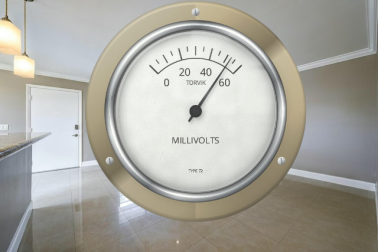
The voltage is value=52.5 unit=mV
